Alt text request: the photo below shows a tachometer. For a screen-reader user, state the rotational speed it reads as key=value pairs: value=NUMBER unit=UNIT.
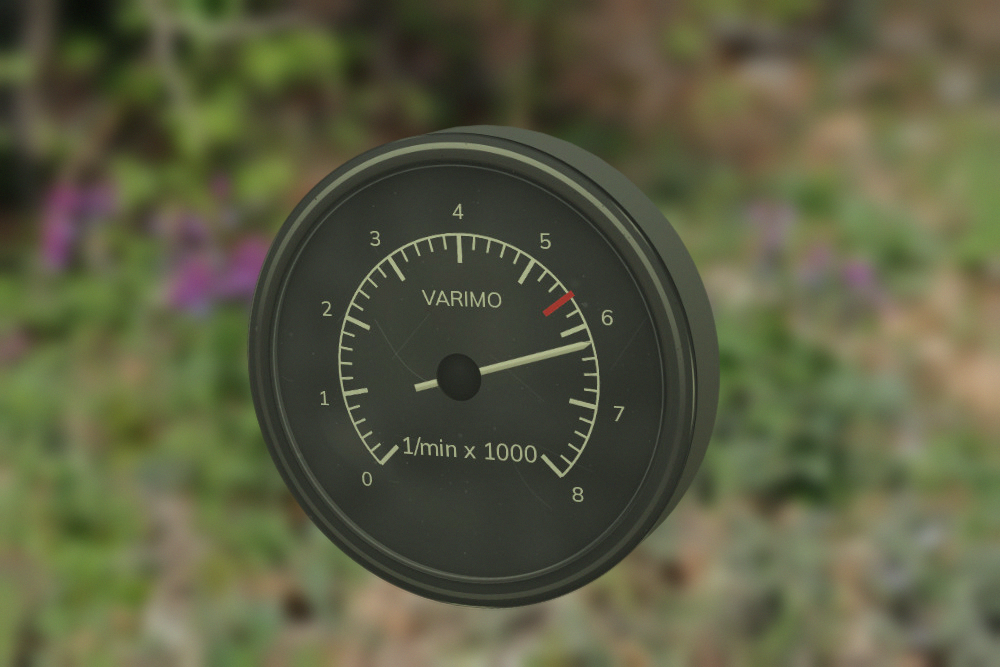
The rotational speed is value=6200 unit=rpm
